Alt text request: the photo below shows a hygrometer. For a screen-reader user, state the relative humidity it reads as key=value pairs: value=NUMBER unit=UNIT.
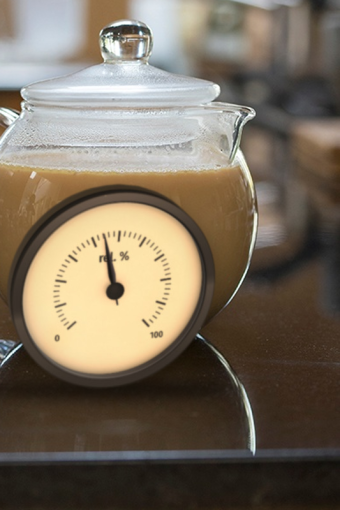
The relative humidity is value=44 unit=%
